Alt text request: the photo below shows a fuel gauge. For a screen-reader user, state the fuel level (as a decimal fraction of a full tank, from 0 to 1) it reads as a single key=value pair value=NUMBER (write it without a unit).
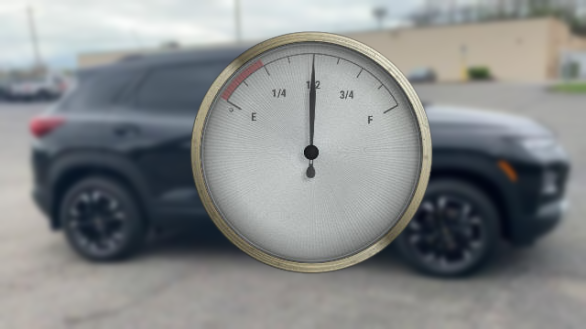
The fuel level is value=0.5
